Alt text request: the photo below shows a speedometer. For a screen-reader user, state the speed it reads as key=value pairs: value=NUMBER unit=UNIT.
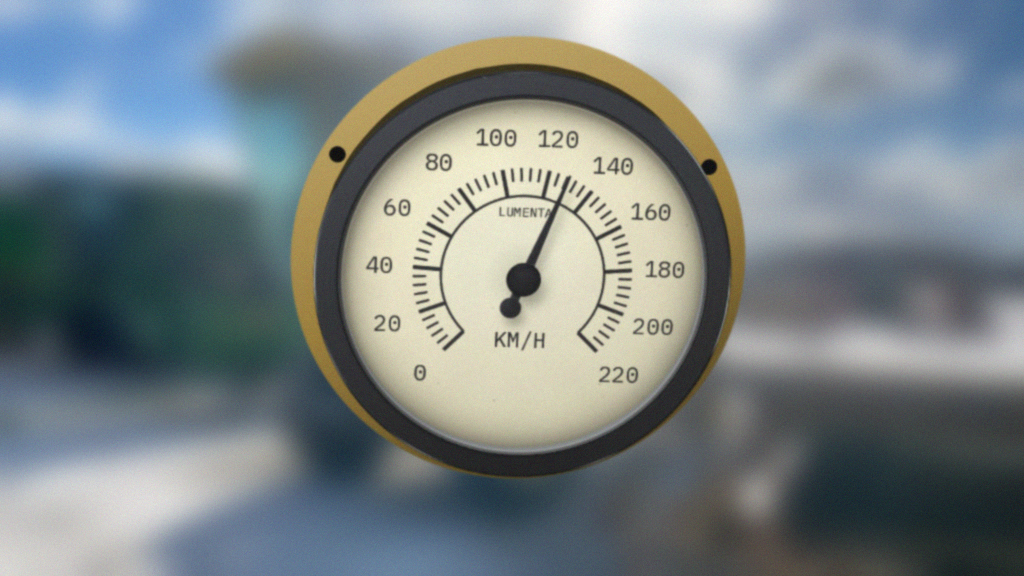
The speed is value=128 unit=km/h
